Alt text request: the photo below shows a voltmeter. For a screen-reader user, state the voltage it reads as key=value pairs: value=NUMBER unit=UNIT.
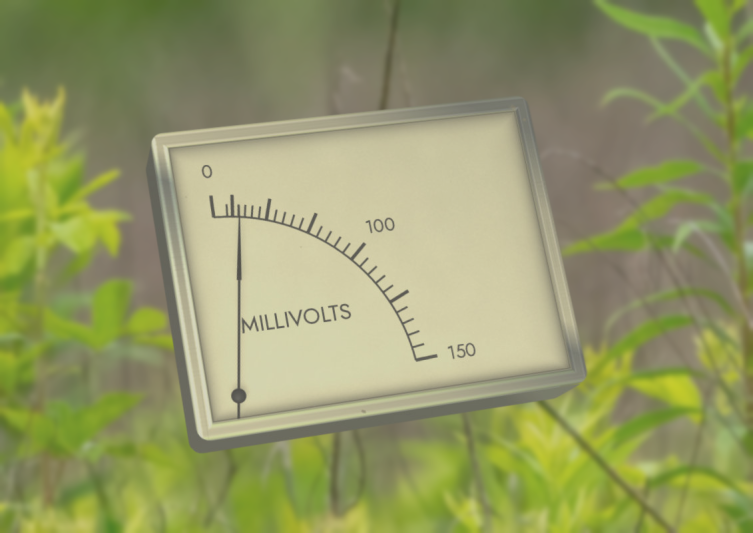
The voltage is value=30 unit=mV
